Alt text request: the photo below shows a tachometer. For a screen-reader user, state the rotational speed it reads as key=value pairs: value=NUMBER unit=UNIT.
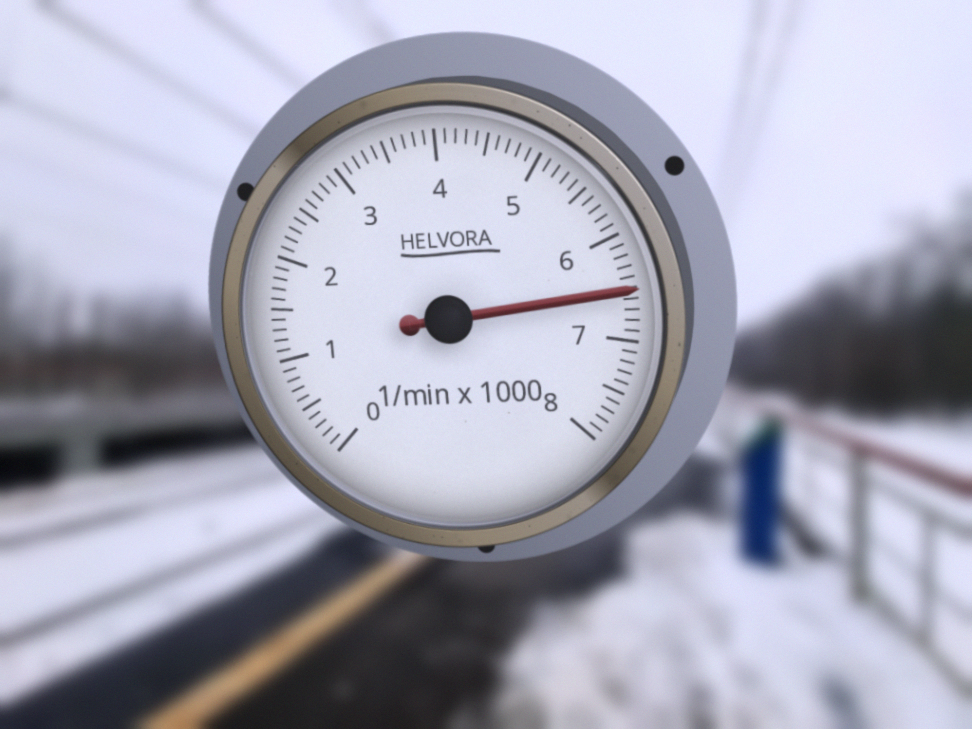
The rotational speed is value=6500 unit=rpm
